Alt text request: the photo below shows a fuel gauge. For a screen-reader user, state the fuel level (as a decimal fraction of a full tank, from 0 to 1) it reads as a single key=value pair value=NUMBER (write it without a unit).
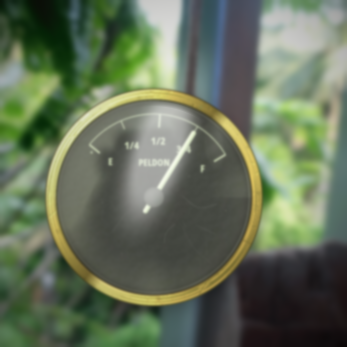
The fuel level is value=0.75
